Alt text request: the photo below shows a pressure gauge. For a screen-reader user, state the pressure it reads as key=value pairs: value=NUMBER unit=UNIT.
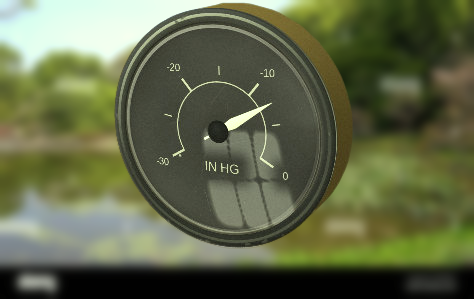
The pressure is value=-7.5 unit=inHg
